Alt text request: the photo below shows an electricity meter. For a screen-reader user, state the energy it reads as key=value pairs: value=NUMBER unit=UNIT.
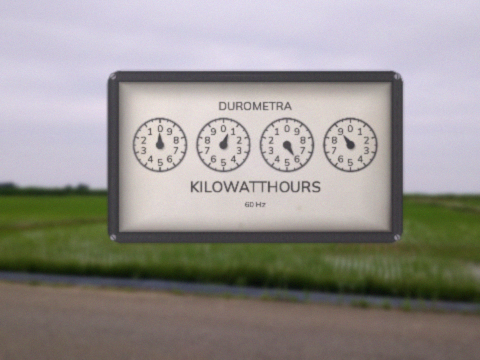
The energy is value=59 unit=kWh
